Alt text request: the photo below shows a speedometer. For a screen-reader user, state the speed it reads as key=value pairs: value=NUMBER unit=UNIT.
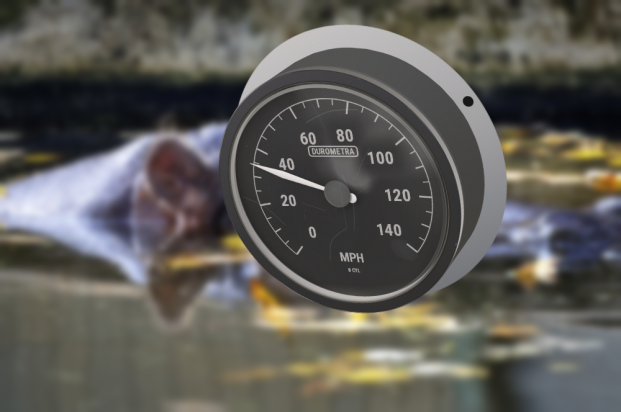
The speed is value=35 unit=mph
